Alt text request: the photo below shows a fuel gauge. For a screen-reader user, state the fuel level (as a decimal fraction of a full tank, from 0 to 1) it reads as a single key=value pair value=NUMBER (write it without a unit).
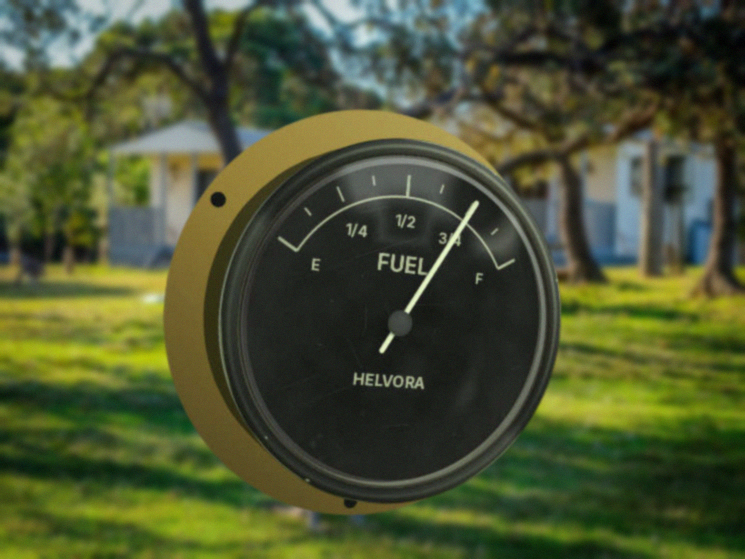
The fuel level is value=0.75
